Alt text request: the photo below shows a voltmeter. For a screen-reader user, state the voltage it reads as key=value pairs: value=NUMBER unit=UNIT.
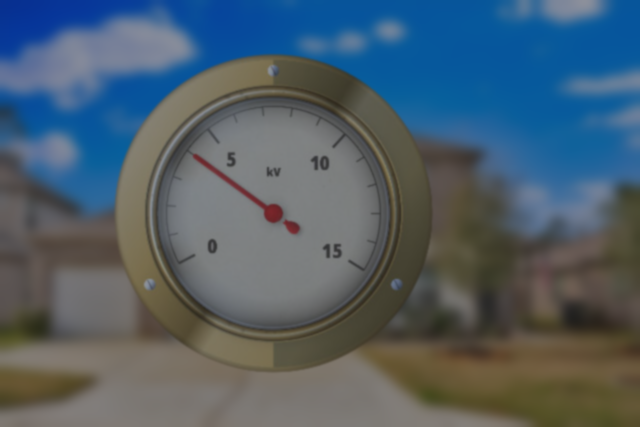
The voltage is value=4 unit=kV
